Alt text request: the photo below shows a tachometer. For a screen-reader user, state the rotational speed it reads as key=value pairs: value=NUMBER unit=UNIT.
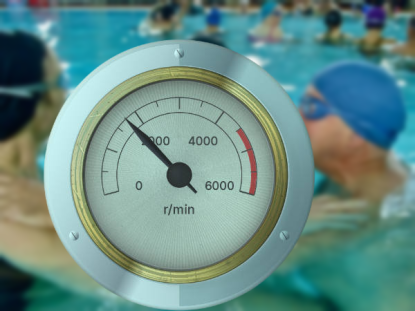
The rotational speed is value=1750 unit=rpm
